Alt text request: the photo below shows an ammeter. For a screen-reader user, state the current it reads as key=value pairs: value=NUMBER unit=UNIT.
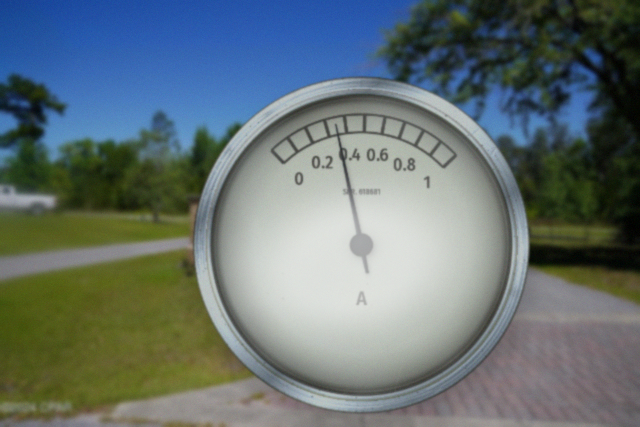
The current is value=0.35 unit=A
